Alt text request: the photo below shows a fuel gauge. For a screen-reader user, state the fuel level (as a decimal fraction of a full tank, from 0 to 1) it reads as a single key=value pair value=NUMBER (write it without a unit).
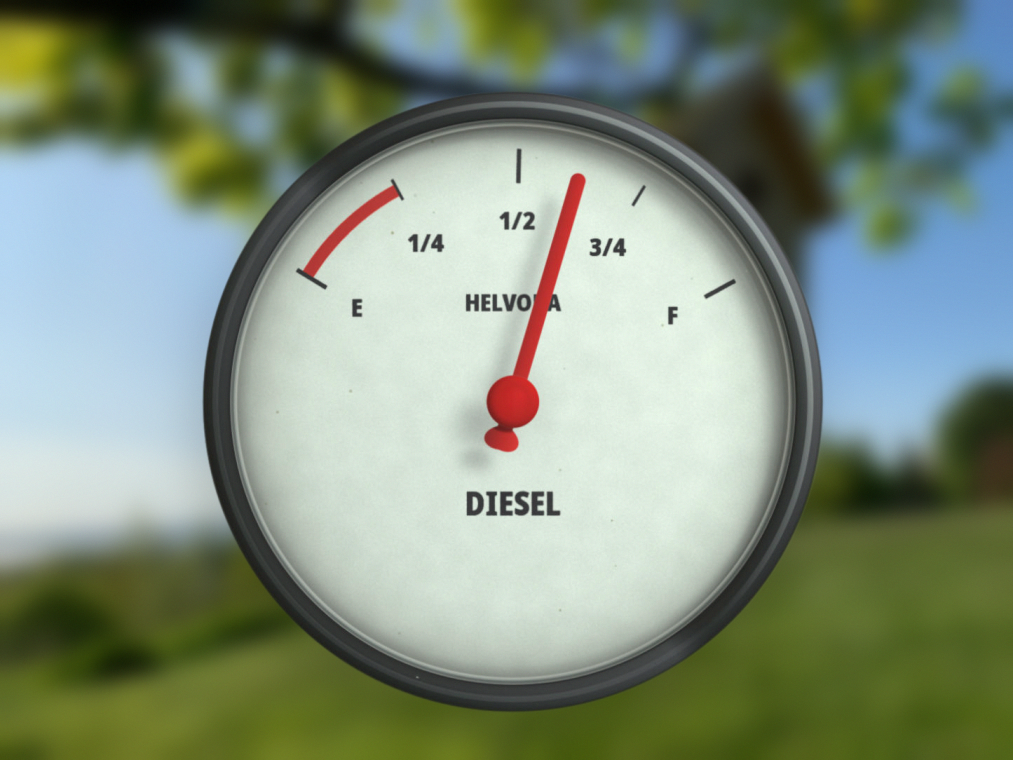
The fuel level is value=0.625
